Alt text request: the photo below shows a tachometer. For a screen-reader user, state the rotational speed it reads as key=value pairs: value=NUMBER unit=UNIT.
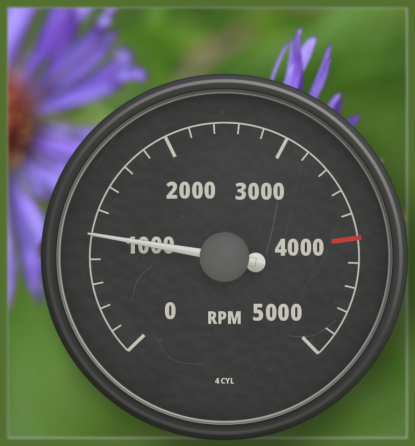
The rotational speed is value=1000 unit=rpm
